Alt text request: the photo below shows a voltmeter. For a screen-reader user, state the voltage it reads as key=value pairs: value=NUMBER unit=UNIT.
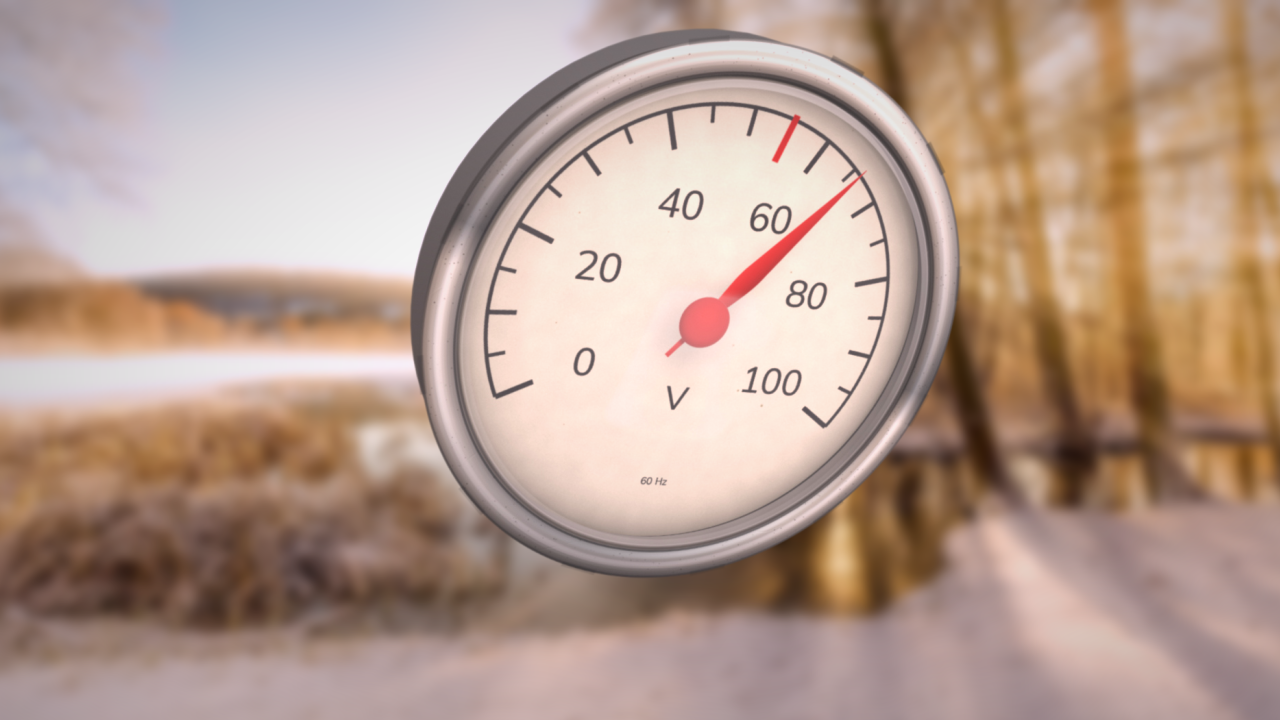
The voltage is value=65 unit=V
